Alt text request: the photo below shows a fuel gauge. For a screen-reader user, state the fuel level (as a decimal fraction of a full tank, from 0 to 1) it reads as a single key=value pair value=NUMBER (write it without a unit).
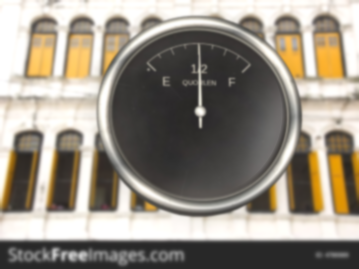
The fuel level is value=0.5
